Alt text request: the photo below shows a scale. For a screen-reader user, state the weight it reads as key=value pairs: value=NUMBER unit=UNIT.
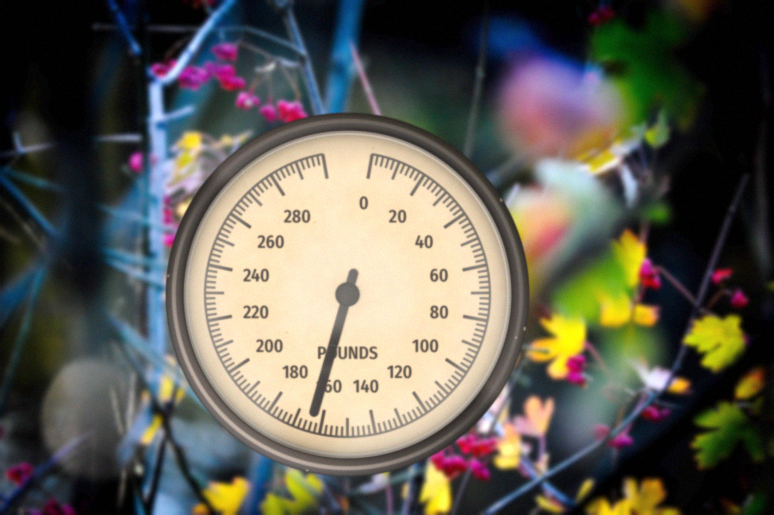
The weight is value=164 unit=lb
